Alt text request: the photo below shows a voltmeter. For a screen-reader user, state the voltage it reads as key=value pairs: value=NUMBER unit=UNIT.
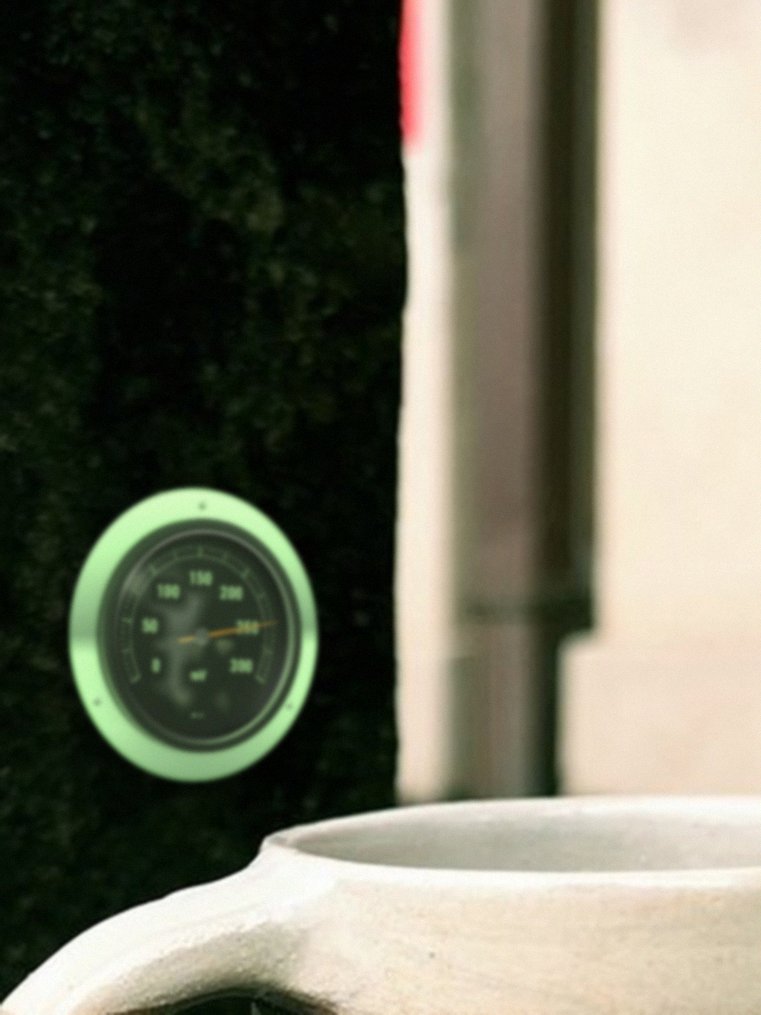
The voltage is value=250 unit=mV
